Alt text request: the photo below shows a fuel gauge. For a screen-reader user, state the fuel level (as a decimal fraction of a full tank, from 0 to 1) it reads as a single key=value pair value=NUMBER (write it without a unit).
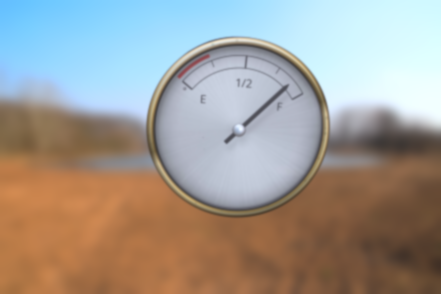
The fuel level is value=0.875
